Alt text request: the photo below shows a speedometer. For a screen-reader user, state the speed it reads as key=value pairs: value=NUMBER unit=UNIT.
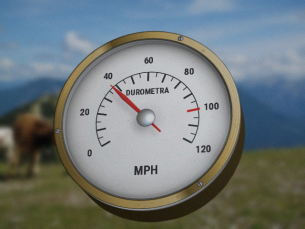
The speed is value=37.5 unit=mph
